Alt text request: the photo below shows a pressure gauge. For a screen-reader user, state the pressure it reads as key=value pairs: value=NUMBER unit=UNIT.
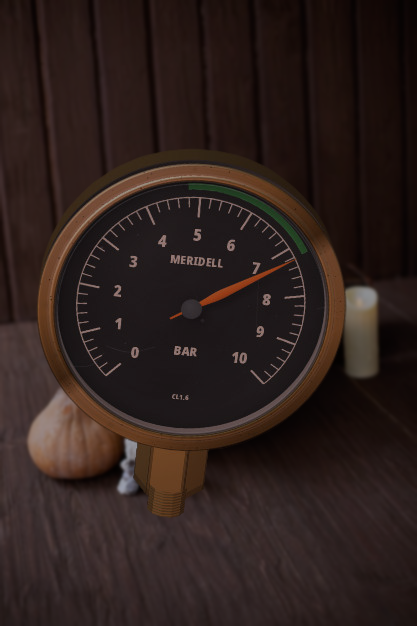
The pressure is value=7.2 unit=bar
